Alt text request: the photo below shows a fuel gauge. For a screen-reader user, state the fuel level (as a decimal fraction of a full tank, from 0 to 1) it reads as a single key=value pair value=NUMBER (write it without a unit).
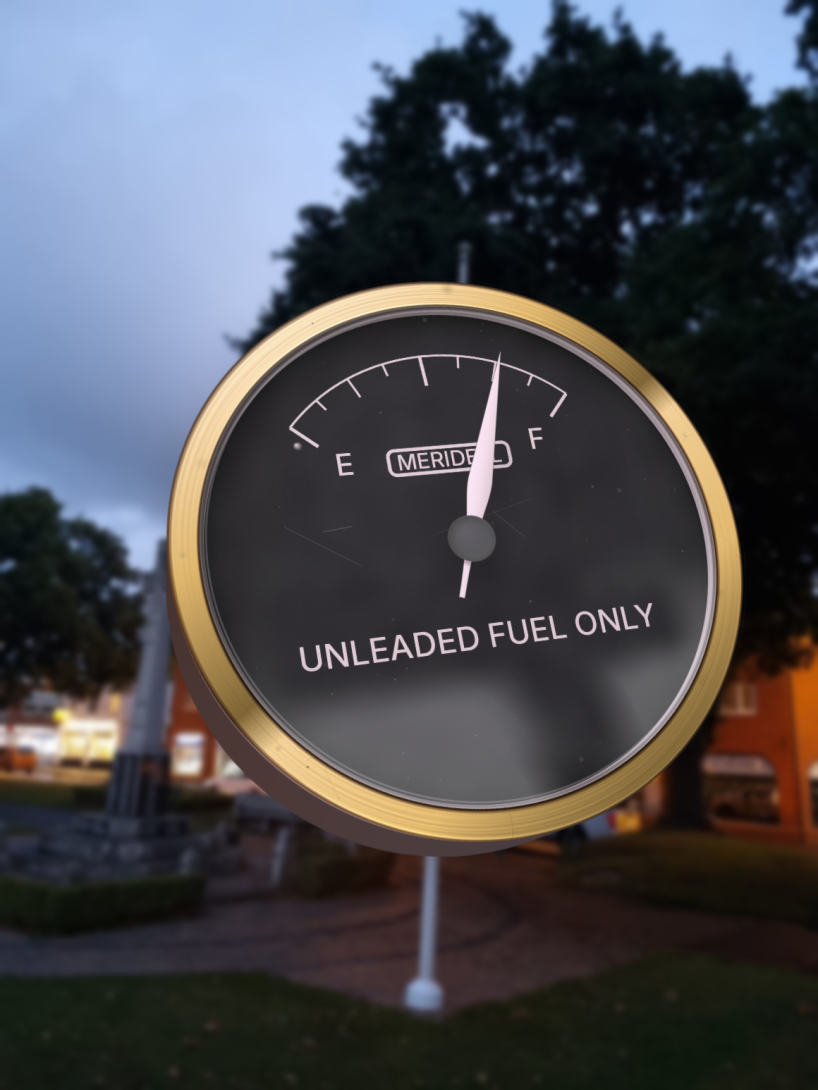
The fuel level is value=0.75
